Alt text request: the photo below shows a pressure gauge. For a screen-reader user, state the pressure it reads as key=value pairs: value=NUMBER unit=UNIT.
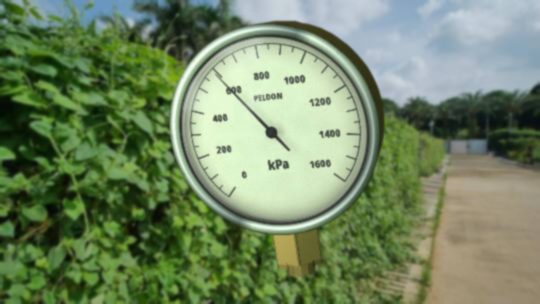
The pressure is value=600 unit=kPa
